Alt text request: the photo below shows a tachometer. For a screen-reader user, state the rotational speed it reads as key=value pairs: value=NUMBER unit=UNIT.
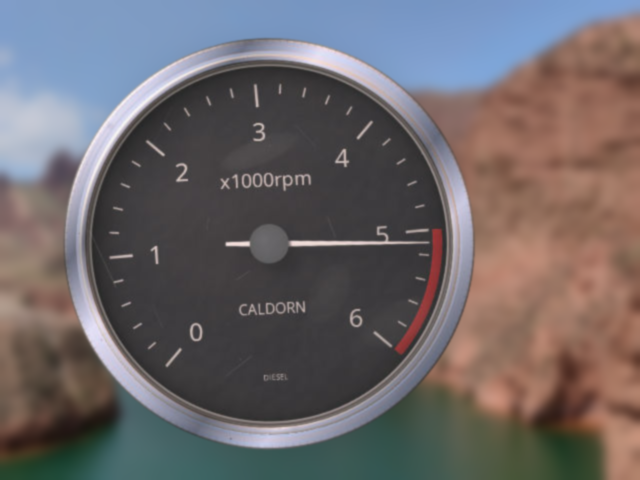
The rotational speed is value=5100 unit=rpm
